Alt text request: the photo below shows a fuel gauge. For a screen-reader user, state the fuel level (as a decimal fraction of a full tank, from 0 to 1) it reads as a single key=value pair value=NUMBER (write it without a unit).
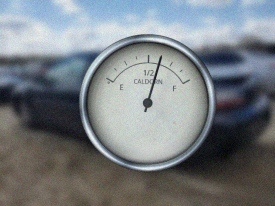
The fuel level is value=0.625
